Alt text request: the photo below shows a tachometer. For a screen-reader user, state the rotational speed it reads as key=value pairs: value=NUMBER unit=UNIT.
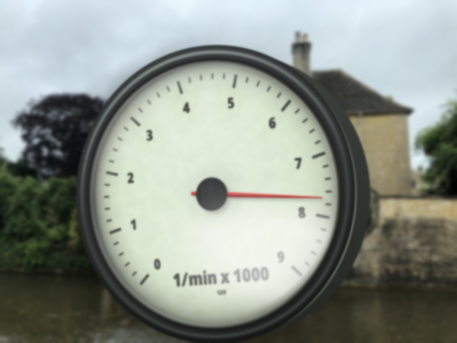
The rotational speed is value=7700 unit=rpm
